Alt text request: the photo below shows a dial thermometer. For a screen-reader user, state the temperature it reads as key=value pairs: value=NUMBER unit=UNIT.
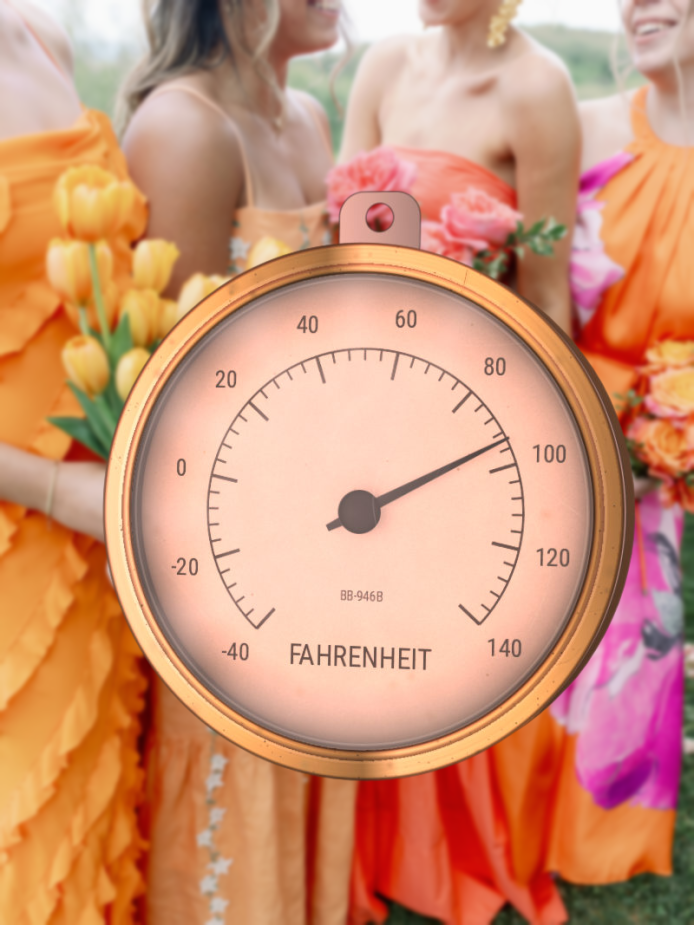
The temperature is value=94 unit=°F
